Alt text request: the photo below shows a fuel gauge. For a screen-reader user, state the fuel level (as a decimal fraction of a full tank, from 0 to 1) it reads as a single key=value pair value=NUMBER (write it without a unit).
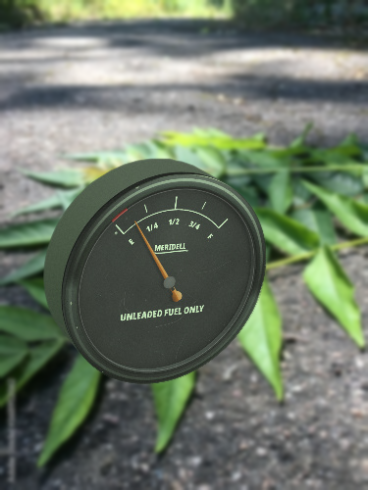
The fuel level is value=0.125
